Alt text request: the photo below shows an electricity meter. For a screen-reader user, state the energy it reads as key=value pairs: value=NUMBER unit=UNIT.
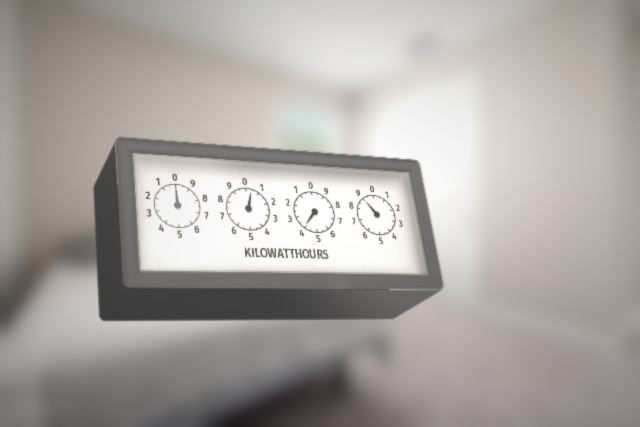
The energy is value=39 unit=kWh
